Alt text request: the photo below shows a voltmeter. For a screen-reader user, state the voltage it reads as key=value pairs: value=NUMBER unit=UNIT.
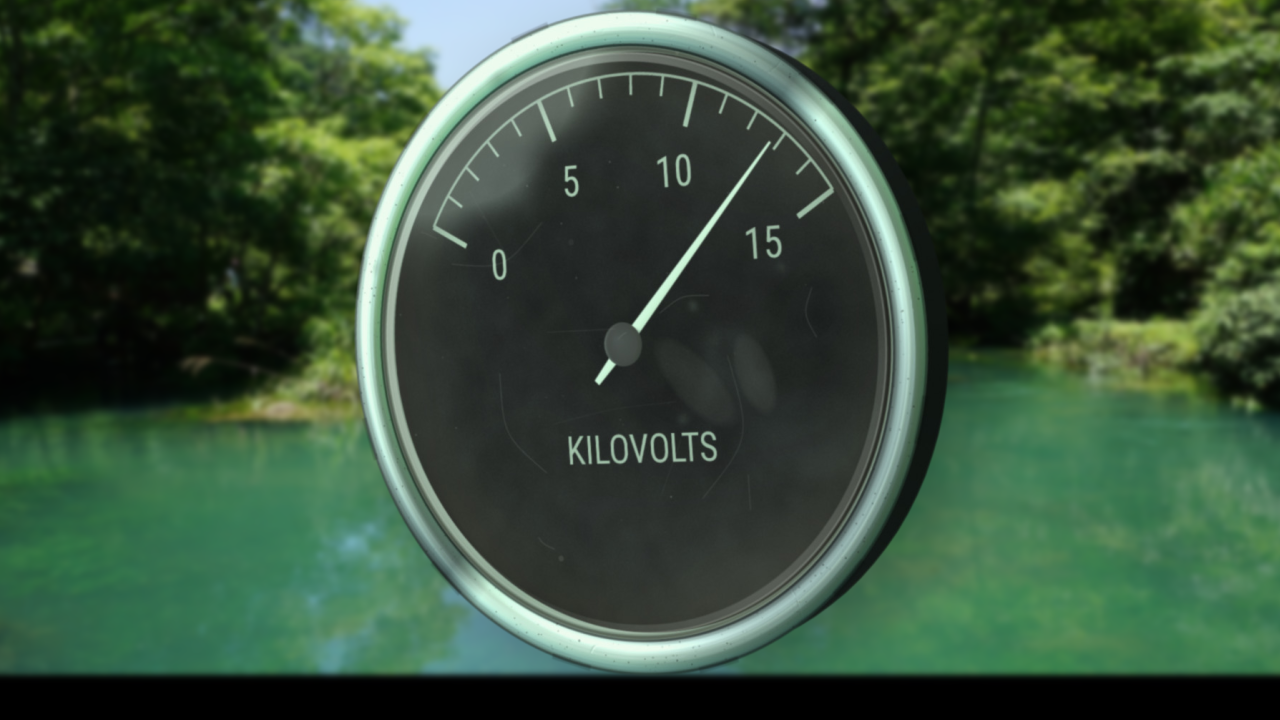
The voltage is value=13 unit=kV
